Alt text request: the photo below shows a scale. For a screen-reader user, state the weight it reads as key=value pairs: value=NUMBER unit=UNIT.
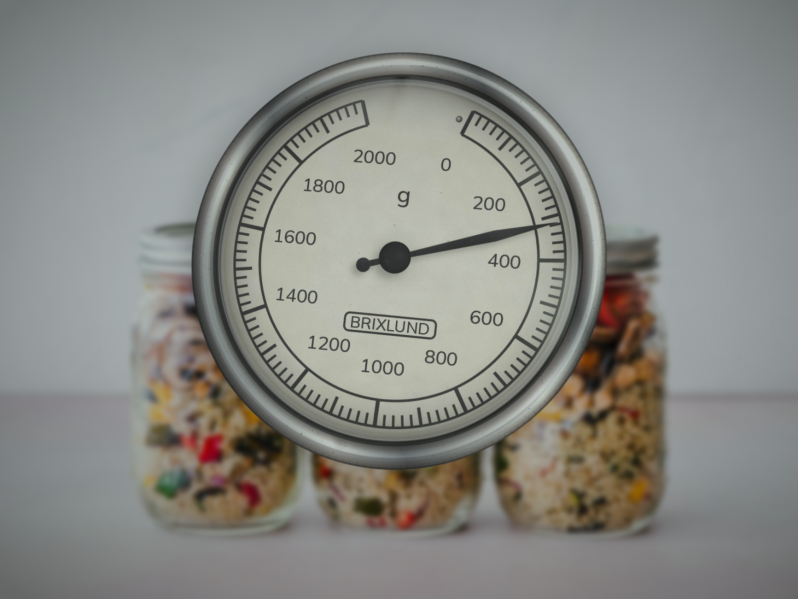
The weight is value=320 unit=g
